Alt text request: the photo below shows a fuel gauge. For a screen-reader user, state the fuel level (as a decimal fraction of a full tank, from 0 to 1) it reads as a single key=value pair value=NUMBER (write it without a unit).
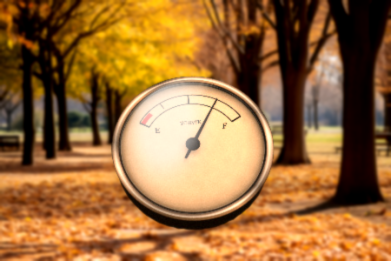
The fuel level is value=0.75
